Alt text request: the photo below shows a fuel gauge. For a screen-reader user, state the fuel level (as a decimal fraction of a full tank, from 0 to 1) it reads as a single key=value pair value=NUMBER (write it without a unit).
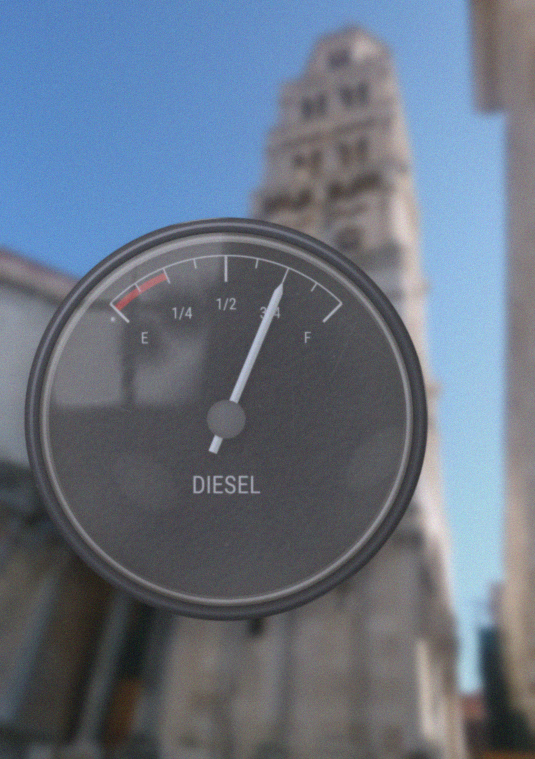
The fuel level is value=0.75
